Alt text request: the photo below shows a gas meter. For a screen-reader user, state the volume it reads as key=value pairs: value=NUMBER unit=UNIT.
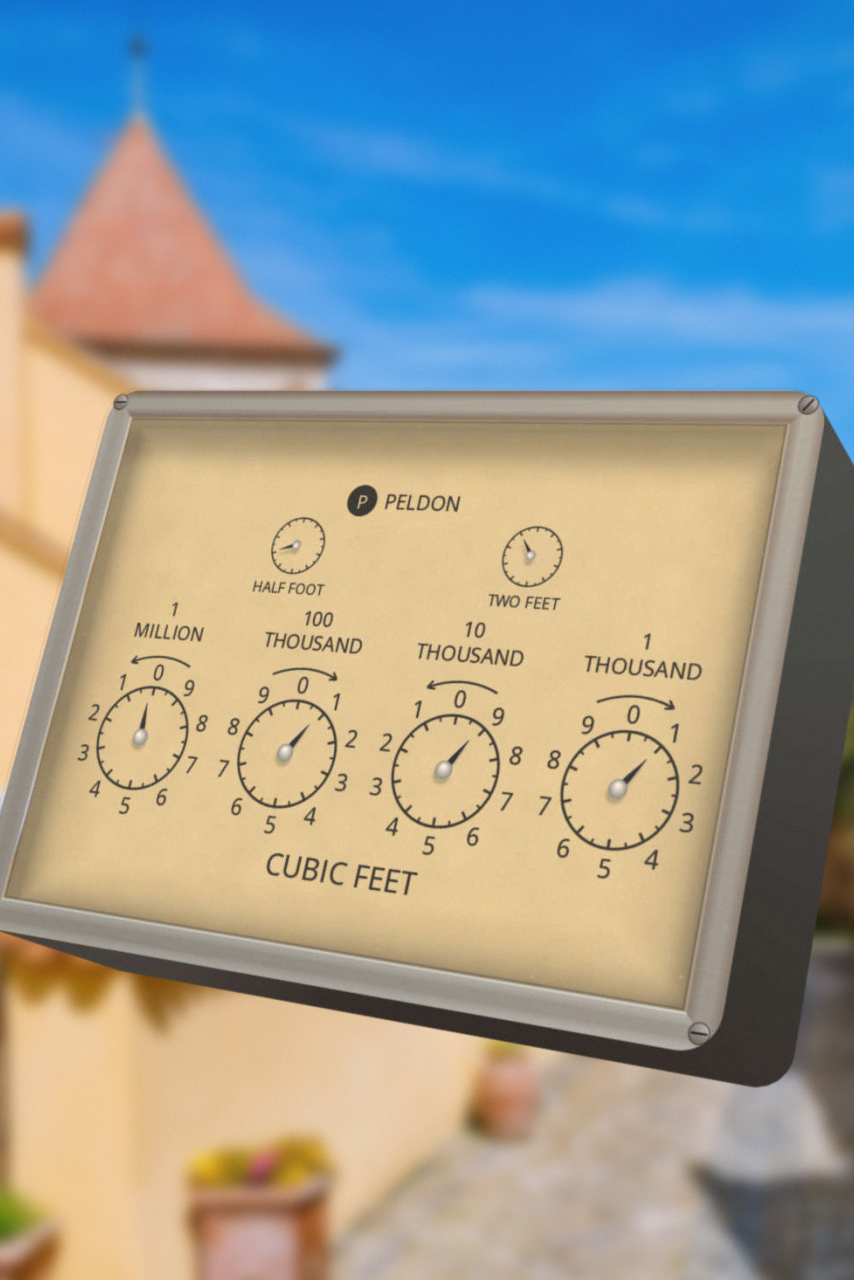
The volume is value=9100 unit=ft³
